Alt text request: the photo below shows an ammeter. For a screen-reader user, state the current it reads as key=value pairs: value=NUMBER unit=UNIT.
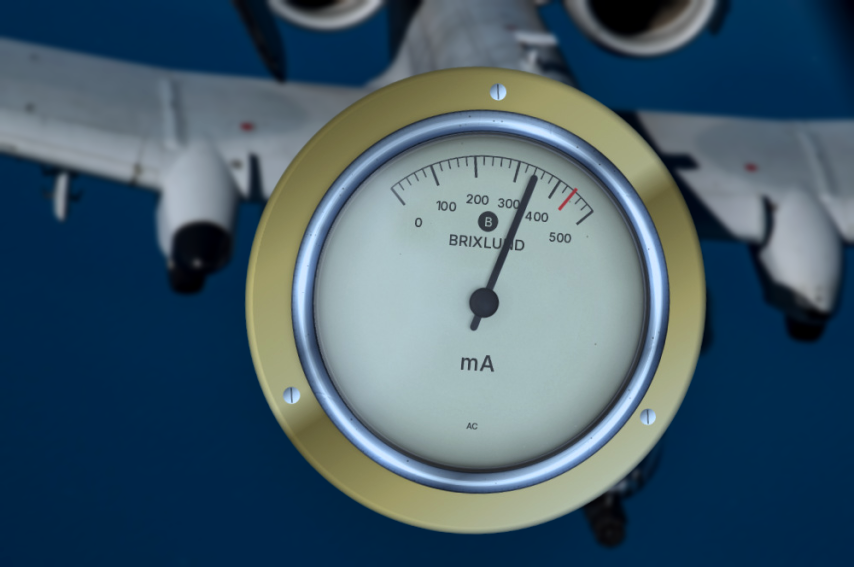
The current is value=340 unit=mA
